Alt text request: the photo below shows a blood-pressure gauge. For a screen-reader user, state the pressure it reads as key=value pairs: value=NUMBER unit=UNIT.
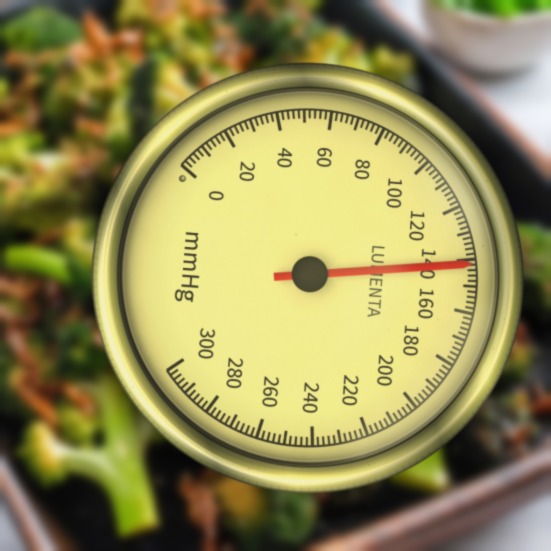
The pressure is value=142 unit=mmHg
